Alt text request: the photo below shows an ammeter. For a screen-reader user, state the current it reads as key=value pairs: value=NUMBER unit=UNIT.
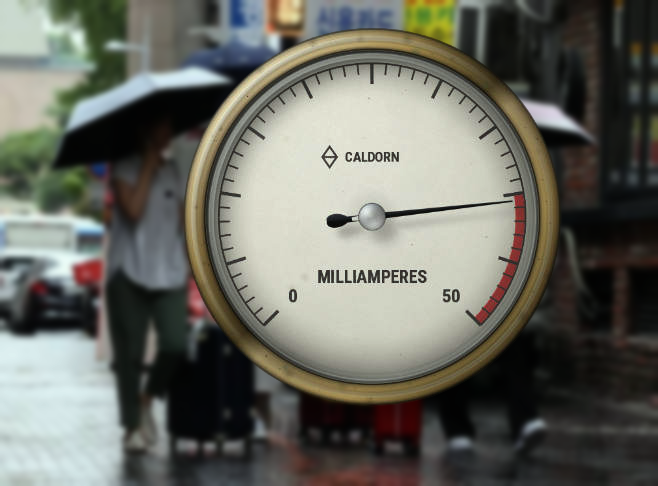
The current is value=40.5 unit=mA
